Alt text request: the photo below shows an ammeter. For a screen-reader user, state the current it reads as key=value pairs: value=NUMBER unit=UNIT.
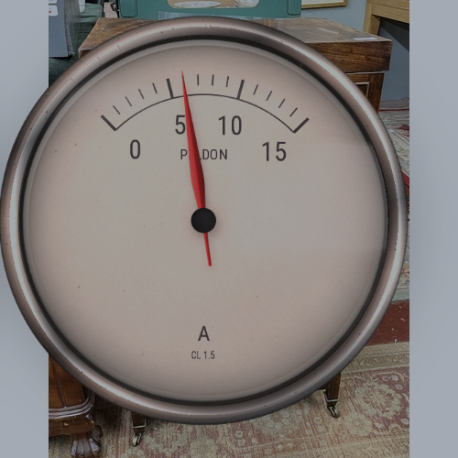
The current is value=6 unit=A
